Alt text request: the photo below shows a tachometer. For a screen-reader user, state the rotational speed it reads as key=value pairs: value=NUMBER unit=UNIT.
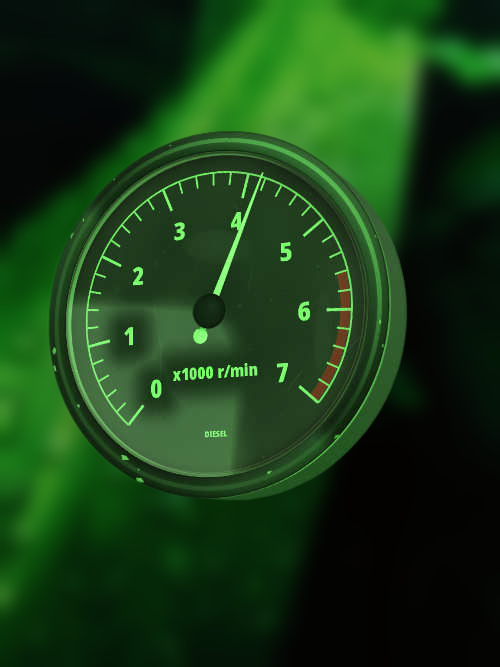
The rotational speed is value=4200 unit=rpm
